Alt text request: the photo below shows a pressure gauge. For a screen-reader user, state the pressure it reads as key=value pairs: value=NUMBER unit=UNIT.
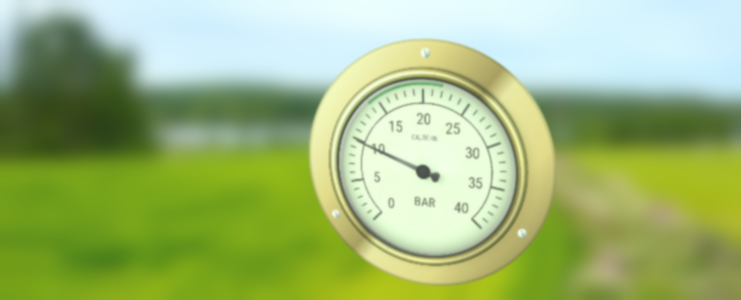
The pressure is value=10 unit=bar
